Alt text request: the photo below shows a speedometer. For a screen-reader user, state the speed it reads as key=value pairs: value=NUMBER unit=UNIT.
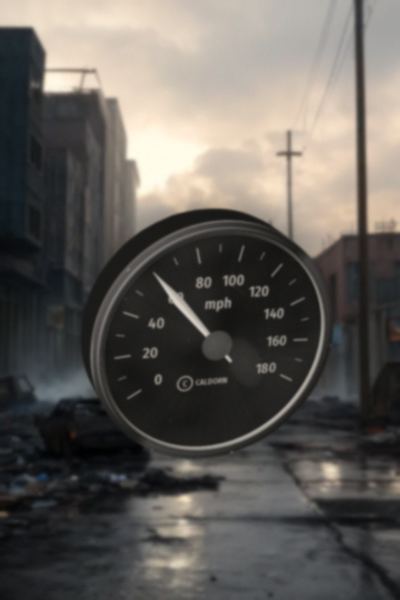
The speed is value=60 unit=mph
